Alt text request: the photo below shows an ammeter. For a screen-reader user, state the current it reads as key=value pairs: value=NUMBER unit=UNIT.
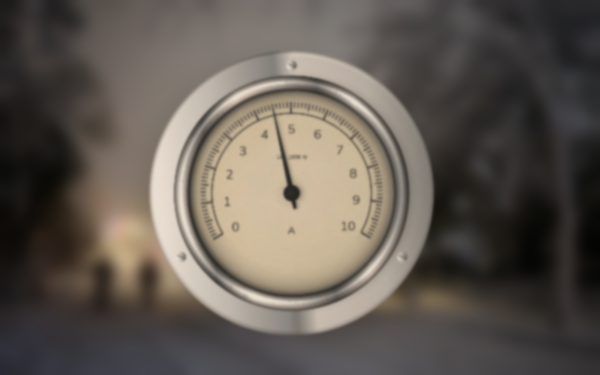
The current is value=4.5 unit=A
